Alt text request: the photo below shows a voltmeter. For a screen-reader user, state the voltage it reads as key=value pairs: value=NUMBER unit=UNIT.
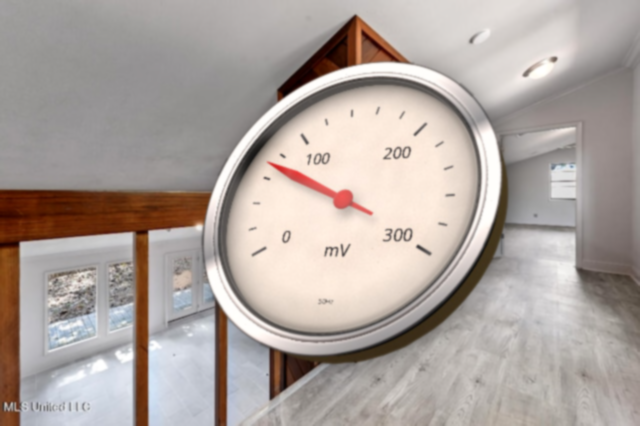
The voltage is value=70 unit=mV
